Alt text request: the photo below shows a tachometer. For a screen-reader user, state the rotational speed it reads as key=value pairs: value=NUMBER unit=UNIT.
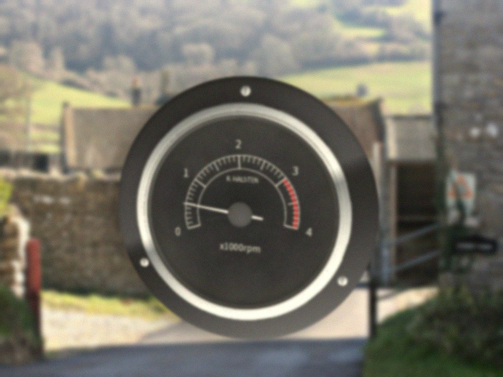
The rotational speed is value=500 unit=rpm
